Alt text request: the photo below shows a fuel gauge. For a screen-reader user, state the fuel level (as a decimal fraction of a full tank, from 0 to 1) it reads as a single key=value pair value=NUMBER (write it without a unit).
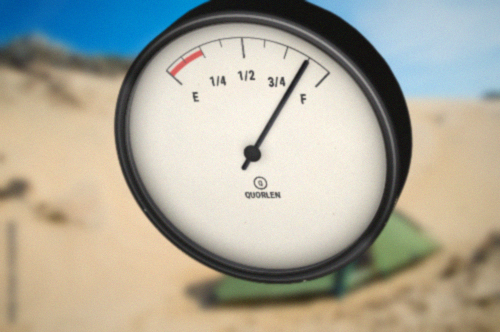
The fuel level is value=0.875
